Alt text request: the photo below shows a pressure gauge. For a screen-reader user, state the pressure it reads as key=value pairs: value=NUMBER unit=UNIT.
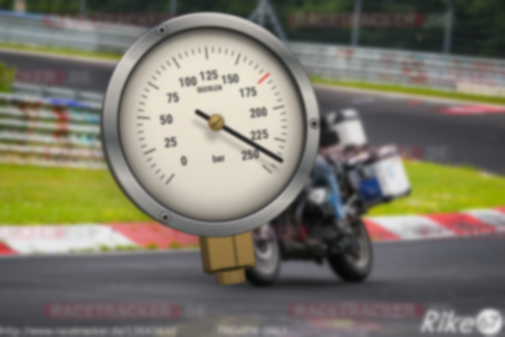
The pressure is value=240 unit=bar
